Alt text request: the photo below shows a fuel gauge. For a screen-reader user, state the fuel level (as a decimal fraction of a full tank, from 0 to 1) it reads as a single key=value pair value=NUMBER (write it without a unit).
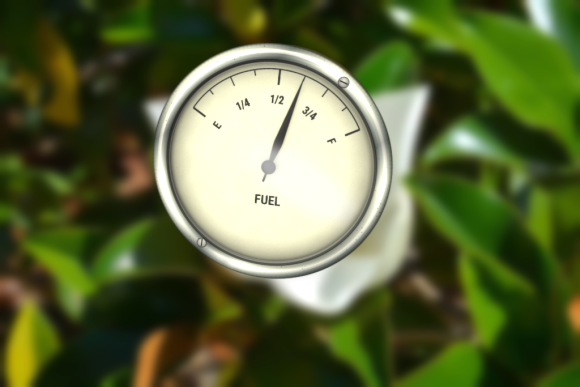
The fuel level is value=0.625
